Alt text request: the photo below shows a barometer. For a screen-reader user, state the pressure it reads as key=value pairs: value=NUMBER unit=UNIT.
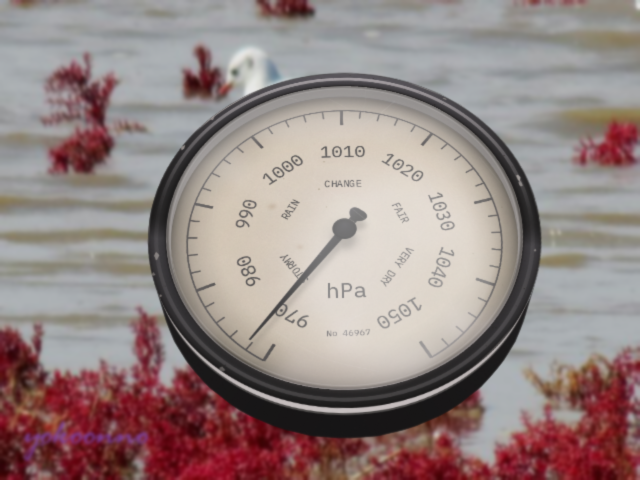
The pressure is value=972 unit=hPa
